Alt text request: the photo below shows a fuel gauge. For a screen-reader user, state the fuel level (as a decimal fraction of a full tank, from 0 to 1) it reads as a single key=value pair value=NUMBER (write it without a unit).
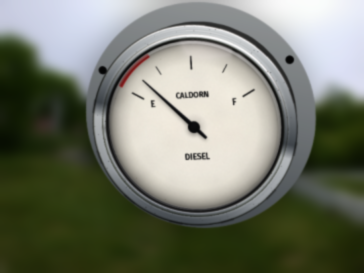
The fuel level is value=0.125
